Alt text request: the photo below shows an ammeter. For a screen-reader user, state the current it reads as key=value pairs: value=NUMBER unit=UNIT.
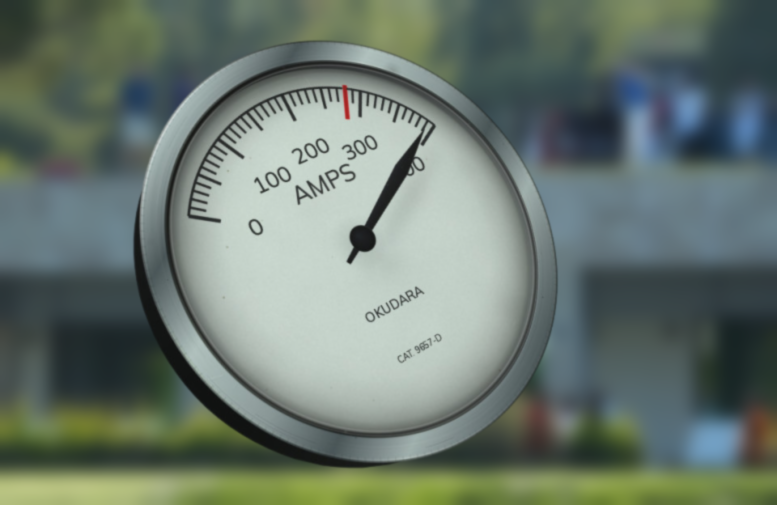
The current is value=390 unit=A
